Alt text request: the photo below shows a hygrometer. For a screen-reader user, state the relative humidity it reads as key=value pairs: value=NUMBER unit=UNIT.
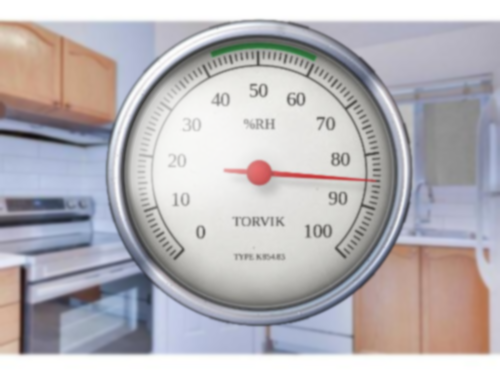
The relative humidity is value=85 unit=%
